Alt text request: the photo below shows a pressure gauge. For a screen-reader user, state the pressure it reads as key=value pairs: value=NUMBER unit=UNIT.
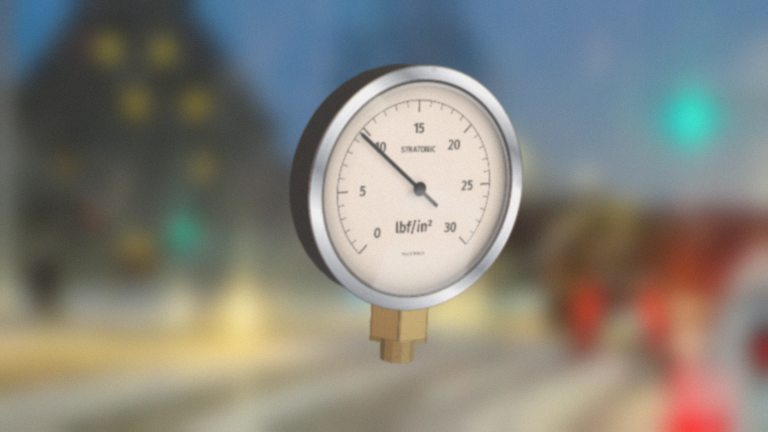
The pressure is value=9.5 unit=psi
